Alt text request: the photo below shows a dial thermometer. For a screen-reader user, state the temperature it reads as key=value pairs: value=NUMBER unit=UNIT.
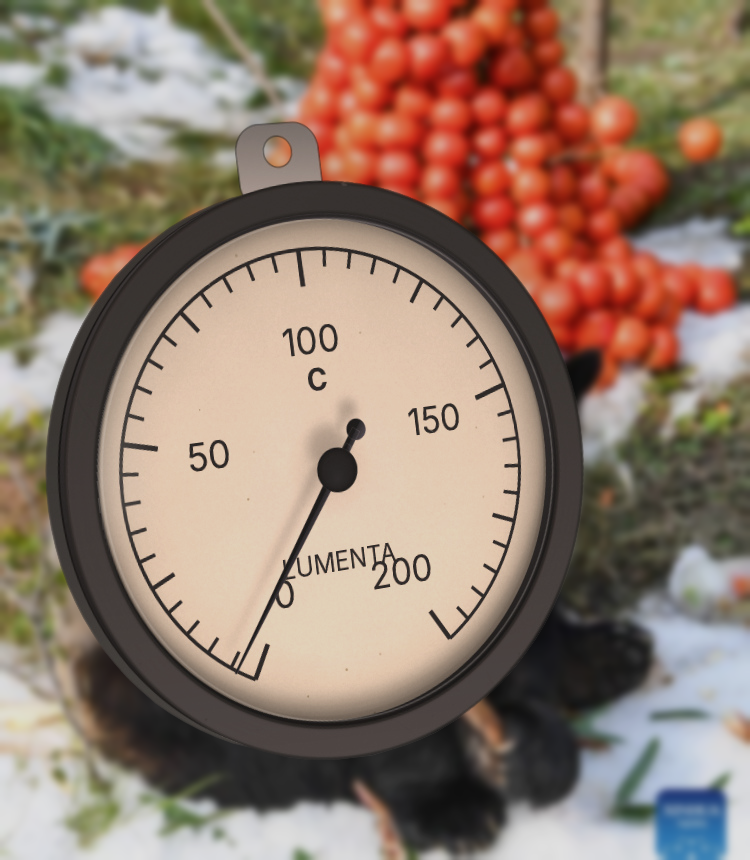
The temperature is value=5 unit=°C
